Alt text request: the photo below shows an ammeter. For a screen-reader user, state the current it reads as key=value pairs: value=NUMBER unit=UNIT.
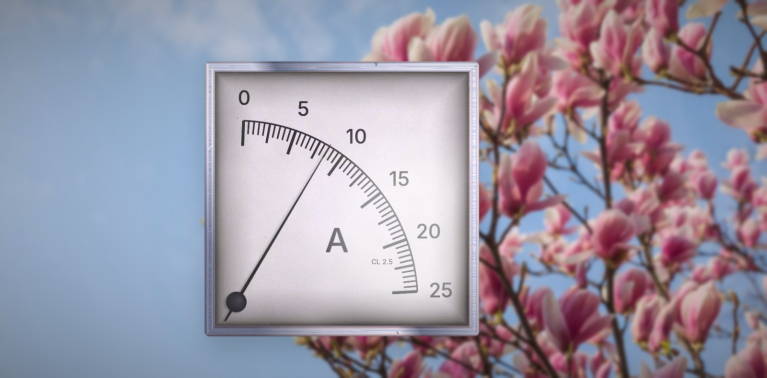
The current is value=8.5 unit=A
